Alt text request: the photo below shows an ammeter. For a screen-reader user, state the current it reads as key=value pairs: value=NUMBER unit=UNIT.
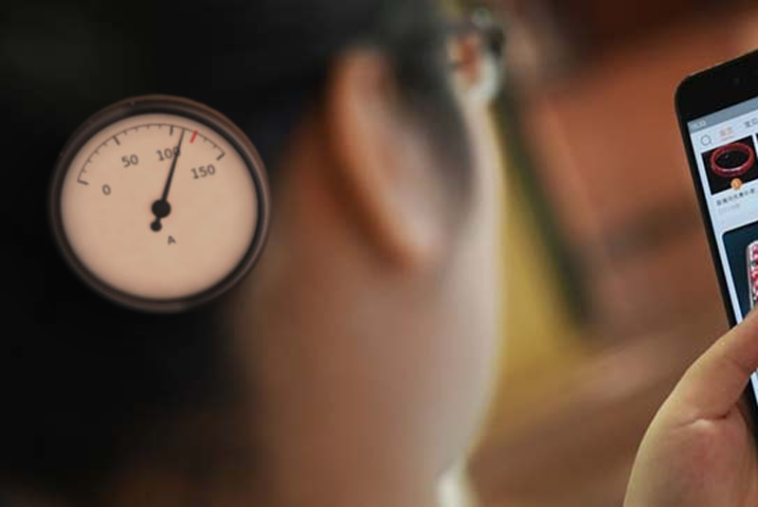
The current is value=110 unit=A
